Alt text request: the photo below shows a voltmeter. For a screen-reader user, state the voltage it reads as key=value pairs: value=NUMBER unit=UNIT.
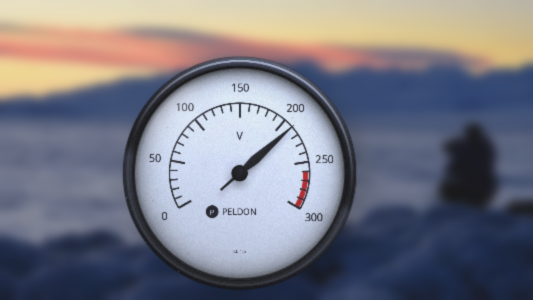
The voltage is value=210 unit=V
